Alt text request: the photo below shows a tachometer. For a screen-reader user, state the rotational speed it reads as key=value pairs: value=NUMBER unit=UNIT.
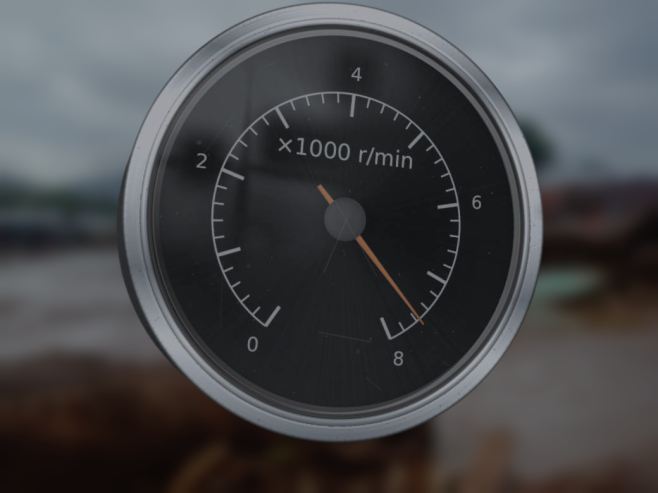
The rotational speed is value=7600 unit=rpm
